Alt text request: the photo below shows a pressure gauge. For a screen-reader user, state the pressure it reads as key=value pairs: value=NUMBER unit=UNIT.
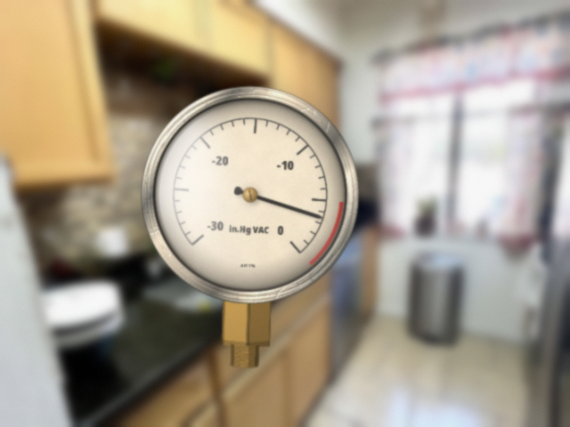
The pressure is value=-3.5 unit=inHg
